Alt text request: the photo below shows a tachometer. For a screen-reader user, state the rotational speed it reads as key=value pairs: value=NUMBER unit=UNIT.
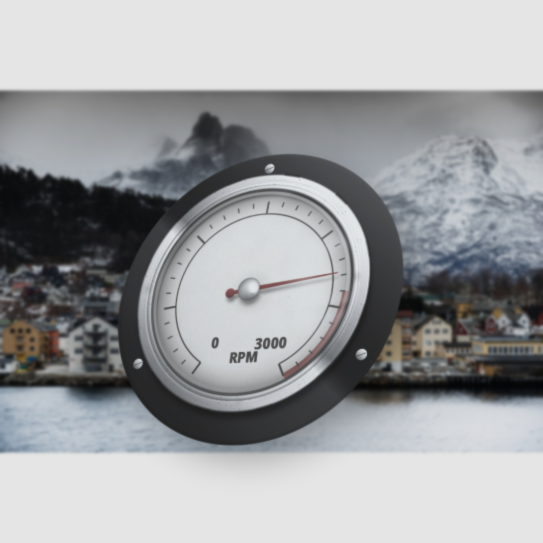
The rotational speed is value=2300 unit=rpm
